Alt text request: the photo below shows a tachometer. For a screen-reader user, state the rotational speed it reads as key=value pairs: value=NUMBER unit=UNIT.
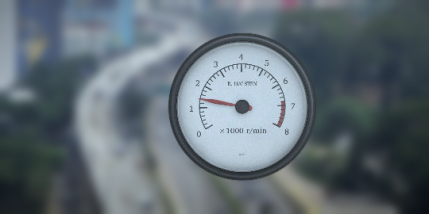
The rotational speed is value=1400 unit=rpm
